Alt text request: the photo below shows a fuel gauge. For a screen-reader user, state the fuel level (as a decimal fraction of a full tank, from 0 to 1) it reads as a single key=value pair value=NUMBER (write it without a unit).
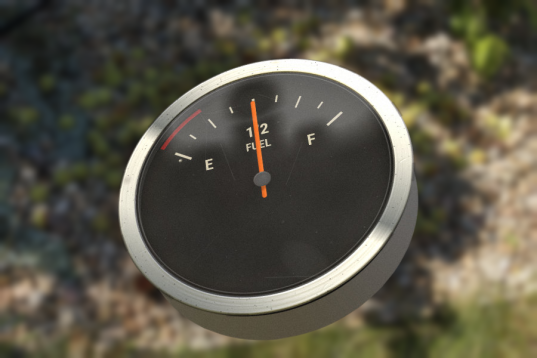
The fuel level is value=0.5
